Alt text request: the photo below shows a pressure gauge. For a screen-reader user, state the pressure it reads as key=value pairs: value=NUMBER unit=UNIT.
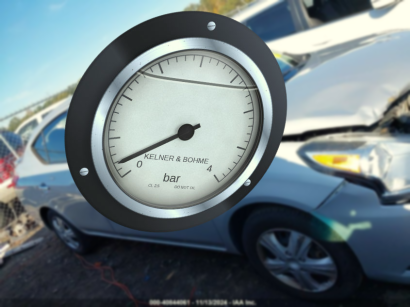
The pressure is value=0.2 unit=bar
